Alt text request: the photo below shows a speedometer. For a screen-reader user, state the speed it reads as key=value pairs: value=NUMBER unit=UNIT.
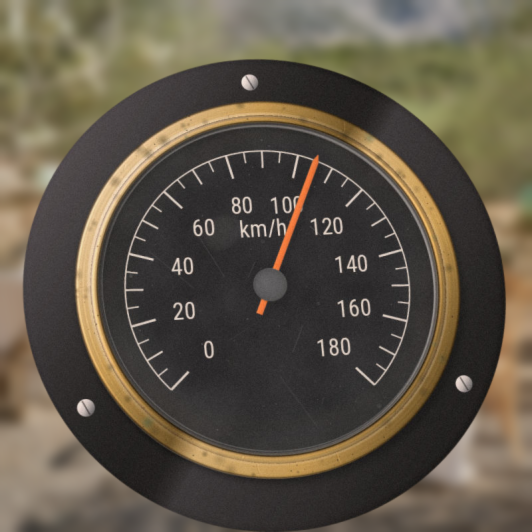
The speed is value=105 unit=km/h
